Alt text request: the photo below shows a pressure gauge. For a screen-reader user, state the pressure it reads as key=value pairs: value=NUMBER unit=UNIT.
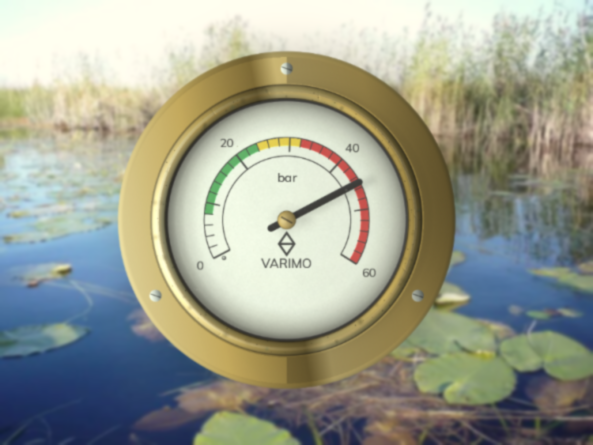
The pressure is value=45 unit=bar
